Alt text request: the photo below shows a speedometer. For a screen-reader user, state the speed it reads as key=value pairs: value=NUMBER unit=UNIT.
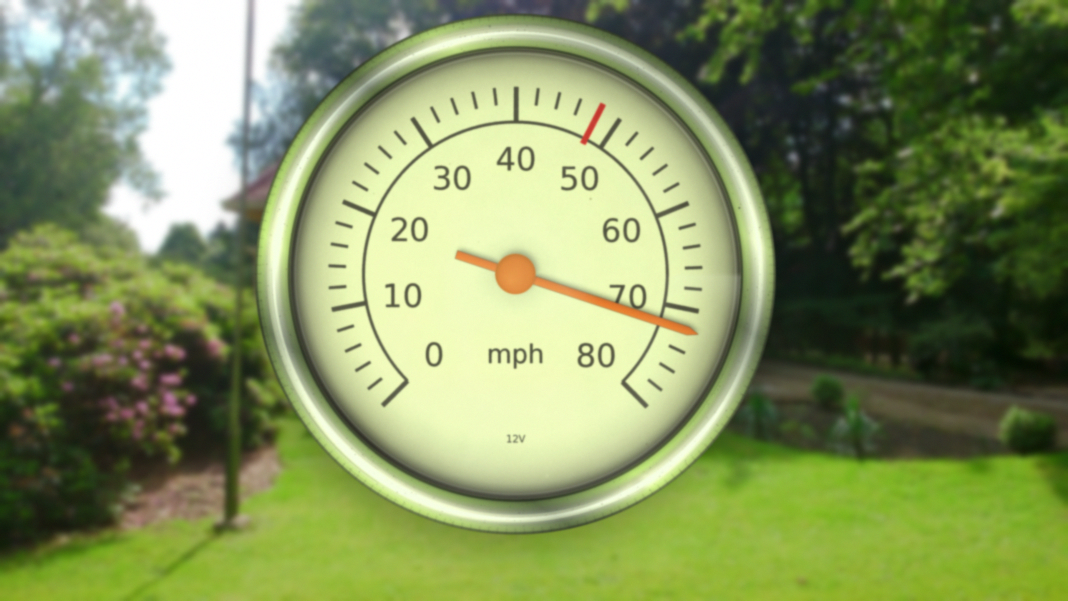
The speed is value=72 unit=mph
